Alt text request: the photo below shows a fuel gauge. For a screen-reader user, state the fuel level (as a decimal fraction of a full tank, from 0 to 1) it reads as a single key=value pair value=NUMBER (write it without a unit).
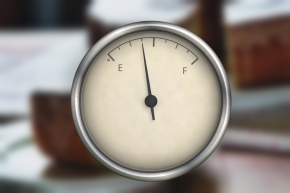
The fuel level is value=0.375
